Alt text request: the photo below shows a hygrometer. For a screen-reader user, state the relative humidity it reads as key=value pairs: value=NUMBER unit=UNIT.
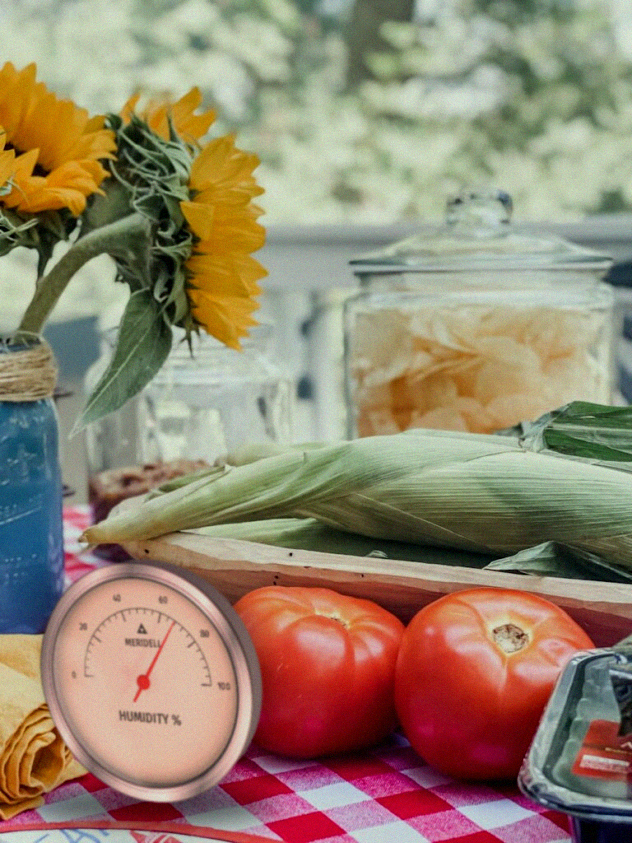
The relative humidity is value=68 unit=%
